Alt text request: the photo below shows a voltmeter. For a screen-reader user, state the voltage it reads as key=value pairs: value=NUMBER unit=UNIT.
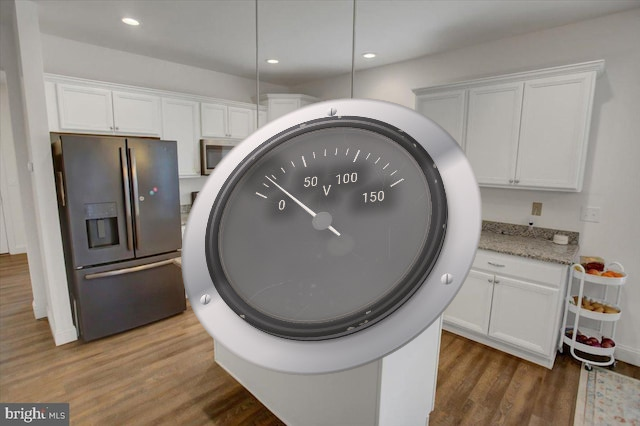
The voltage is value=15 unit=V
